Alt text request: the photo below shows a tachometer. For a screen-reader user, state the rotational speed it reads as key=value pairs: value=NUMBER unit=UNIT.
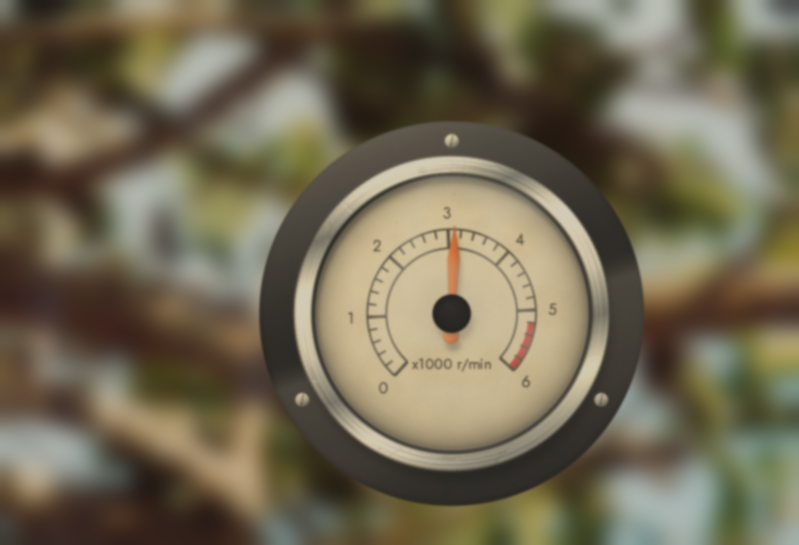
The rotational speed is value=3100 unit=rpm
